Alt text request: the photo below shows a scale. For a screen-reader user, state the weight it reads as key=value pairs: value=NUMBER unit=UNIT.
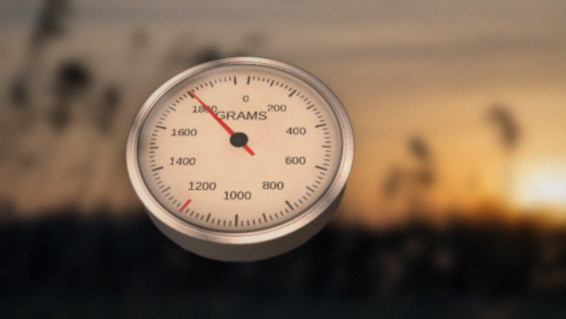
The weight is value=1800 unit=g
